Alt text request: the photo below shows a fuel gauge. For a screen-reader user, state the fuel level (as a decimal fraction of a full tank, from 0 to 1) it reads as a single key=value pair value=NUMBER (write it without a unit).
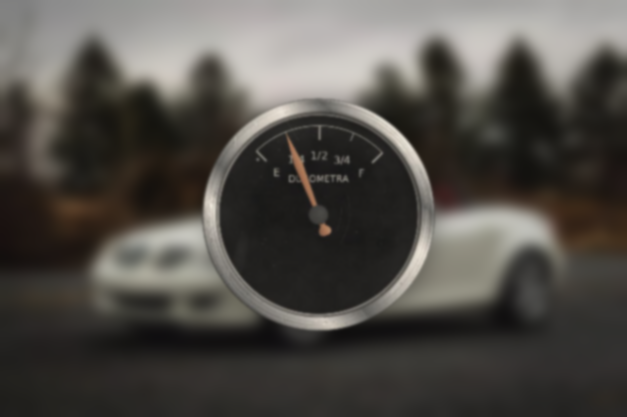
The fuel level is value=0.25
